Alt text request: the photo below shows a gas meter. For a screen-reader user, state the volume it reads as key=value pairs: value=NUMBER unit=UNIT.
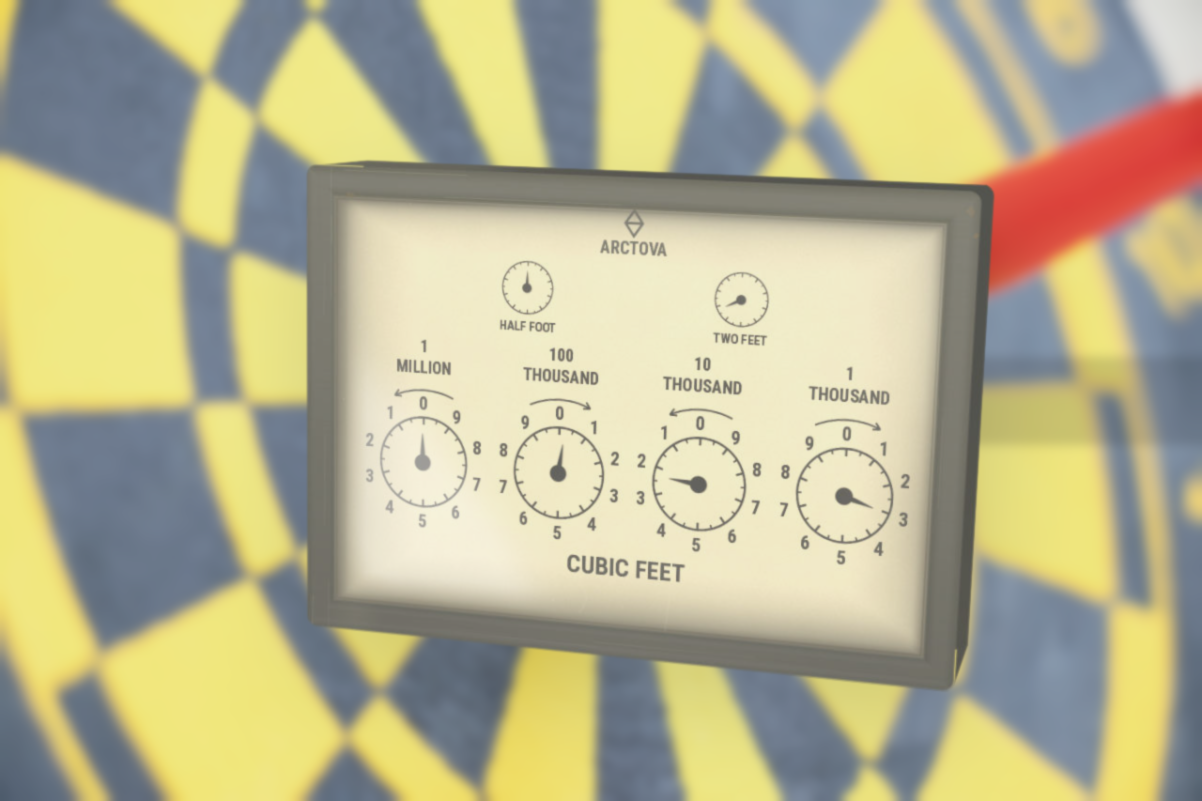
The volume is value=2300 unit=ft³
